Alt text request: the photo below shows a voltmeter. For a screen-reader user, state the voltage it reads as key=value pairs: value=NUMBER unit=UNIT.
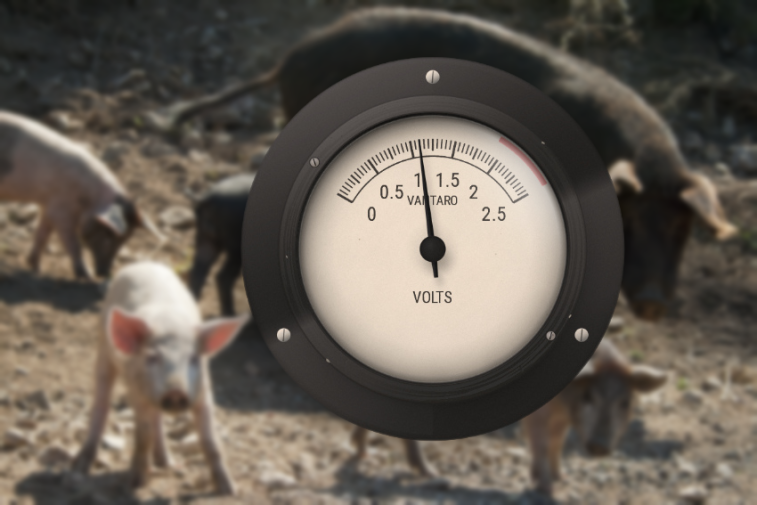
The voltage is value=1.1 unit=V
